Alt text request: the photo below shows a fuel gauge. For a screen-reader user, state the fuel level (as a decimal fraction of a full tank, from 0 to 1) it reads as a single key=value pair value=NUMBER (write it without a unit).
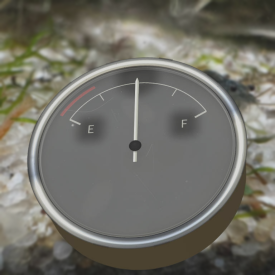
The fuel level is value=0.5
